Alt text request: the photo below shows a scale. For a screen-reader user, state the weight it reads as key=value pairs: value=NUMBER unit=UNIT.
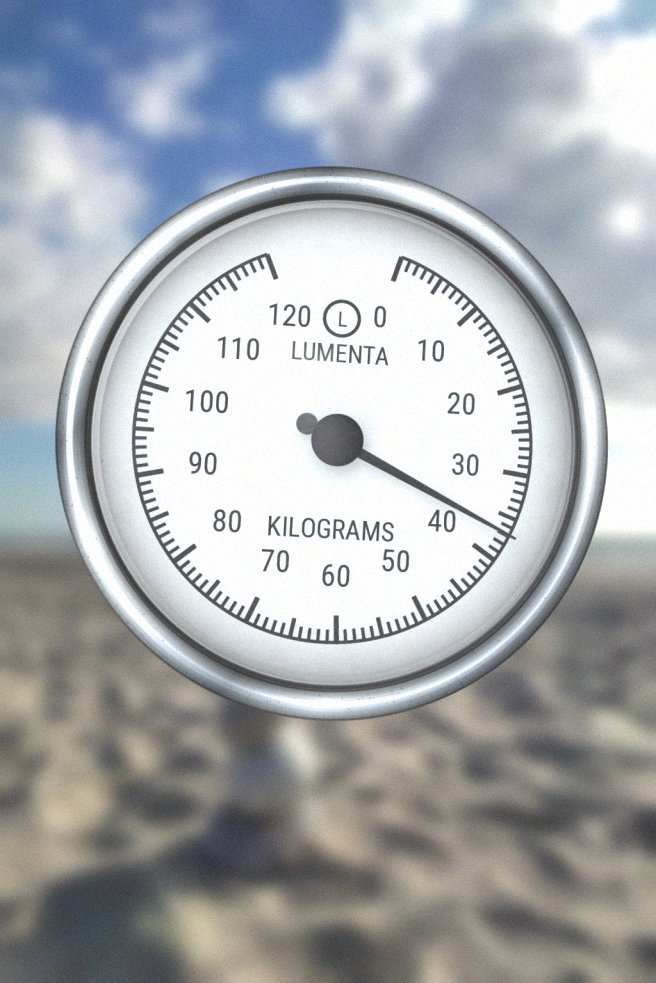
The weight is value=37 unit=kg
